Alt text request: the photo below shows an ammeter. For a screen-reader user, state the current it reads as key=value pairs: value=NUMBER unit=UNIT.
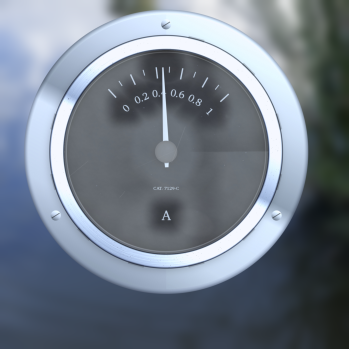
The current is value=0.45 unit=A
